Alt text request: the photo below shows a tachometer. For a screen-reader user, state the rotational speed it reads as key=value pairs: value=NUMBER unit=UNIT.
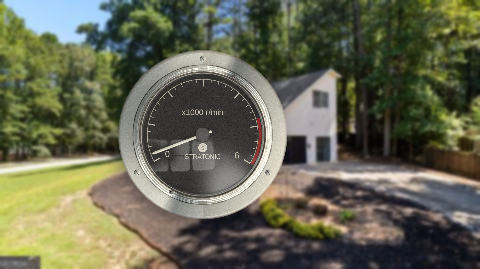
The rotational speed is value=200 unit=rpm
